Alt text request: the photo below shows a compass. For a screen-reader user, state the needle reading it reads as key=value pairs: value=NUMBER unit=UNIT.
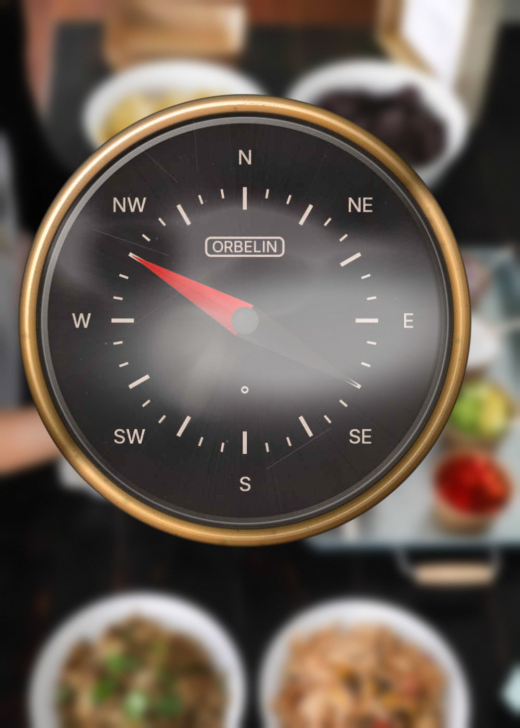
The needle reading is value=300 unit=°
